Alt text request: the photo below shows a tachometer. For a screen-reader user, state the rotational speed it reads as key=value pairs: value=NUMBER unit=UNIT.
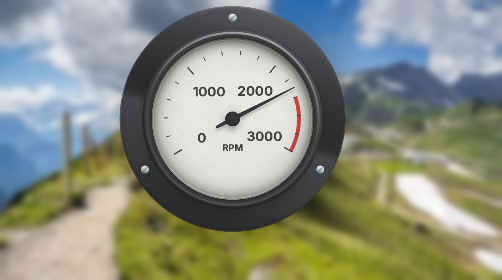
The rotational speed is value=2300 unit=rpm
